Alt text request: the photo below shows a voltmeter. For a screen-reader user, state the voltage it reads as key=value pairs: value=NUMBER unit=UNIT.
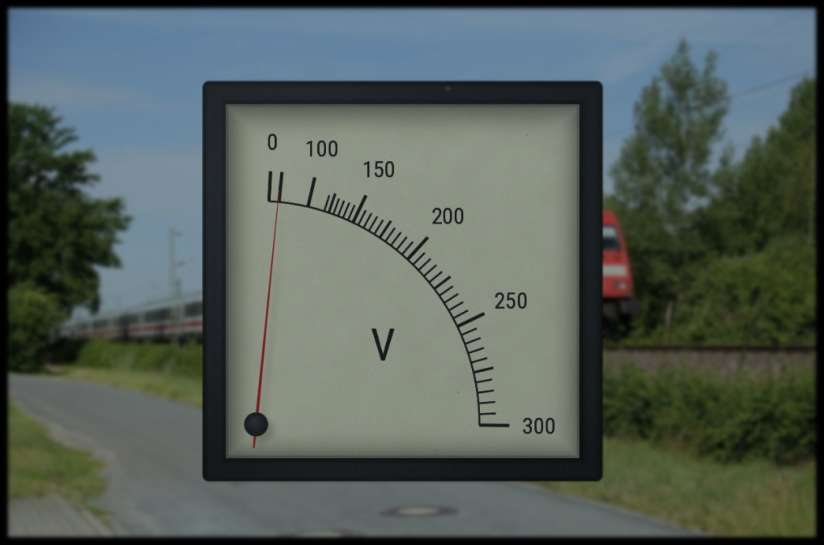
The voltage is value=50 unit=V
